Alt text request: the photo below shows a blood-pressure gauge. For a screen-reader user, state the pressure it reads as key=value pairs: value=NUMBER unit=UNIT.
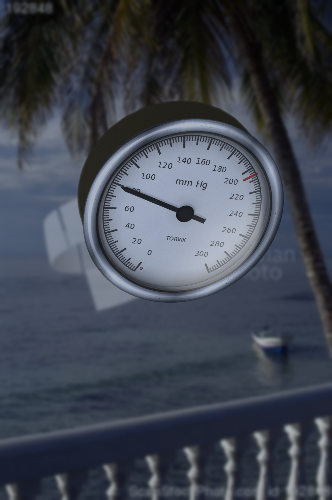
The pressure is value=80 unit=mmHg
